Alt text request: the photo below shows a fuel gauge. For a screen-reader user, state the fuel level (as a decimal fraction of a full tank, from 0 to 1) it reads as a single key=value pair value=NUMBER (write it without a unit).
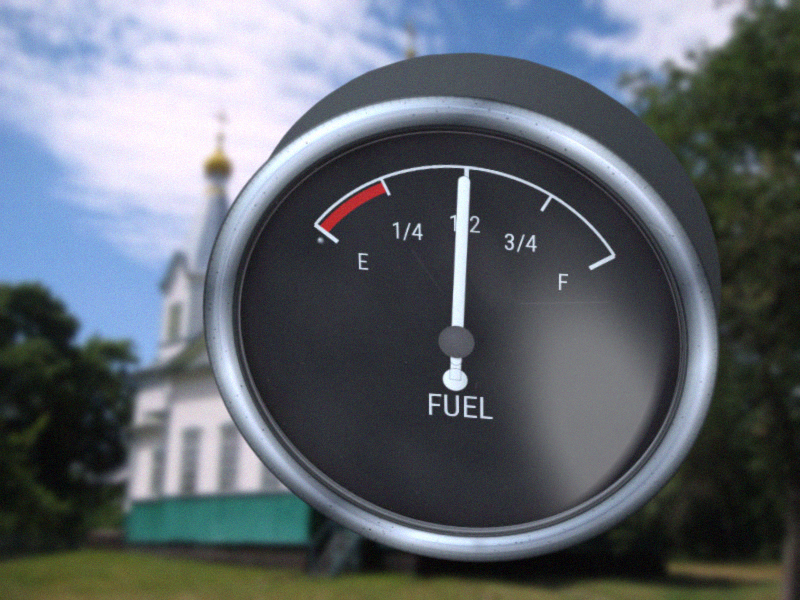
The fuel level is value=0.5
